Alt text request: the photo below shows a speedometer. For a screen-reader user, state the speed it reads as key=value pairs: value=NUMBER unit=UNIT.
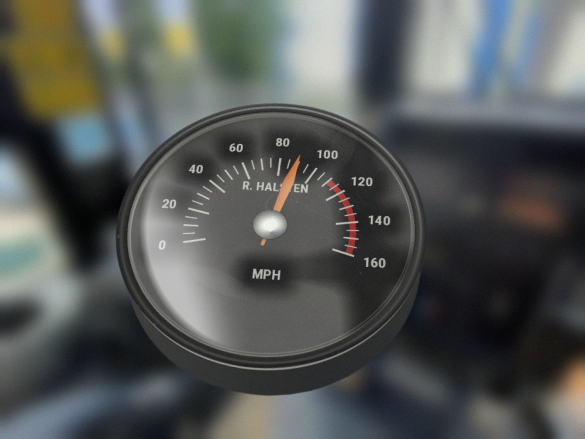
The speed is value=90 unit=mph
